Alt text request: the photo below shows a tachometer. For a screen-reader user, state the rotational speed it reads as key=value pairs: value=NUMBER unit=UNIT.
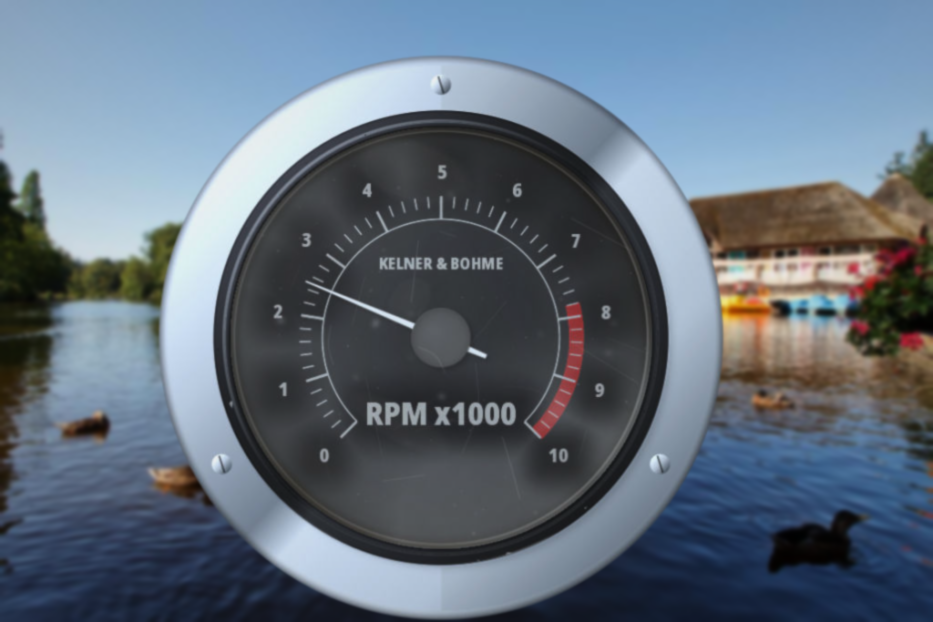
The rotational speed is value=2500 unit=rpm
